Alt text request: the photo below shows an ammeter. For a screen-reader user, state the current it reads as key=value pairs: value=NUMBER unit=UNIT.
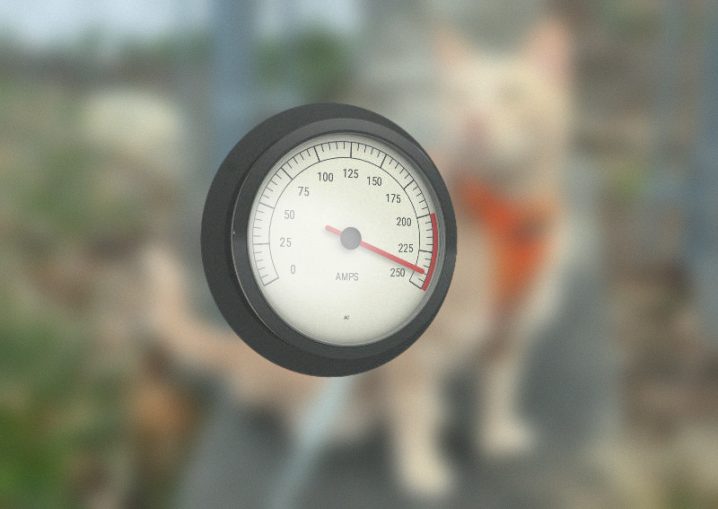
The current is value=240 unit=A
